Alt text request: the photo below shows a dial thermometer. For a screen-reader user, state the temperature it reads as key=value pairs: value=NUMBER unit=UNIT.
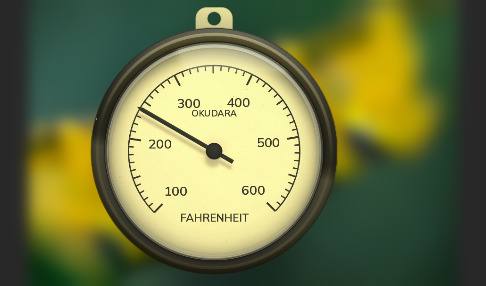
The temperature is value=240 unit=°F
